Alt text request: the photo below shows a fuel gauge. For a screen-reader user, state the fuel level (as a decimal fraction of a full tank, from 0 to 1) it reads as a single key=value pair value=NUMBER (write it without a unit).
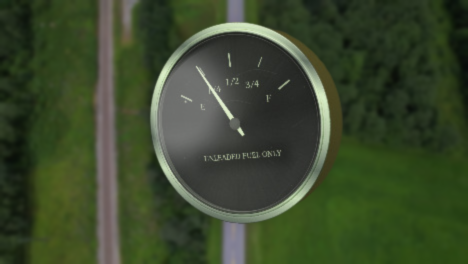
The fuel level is value=0.25
